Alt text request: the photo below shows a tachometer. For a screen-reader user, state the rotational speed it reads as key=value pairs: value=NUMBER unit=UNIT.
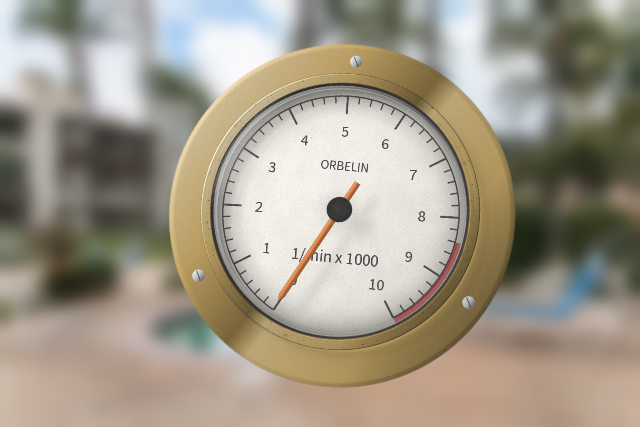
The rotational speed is value=0 unit=rpm
